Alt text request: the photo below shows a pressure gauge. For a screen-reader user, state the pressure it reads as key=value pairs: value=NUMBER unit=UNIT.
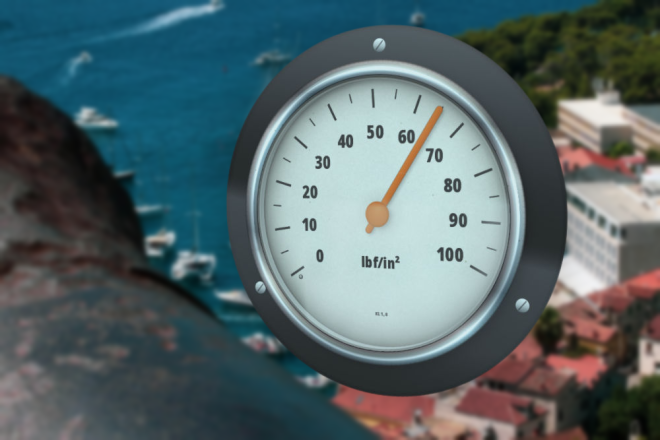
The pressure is value=65 unit=psi
